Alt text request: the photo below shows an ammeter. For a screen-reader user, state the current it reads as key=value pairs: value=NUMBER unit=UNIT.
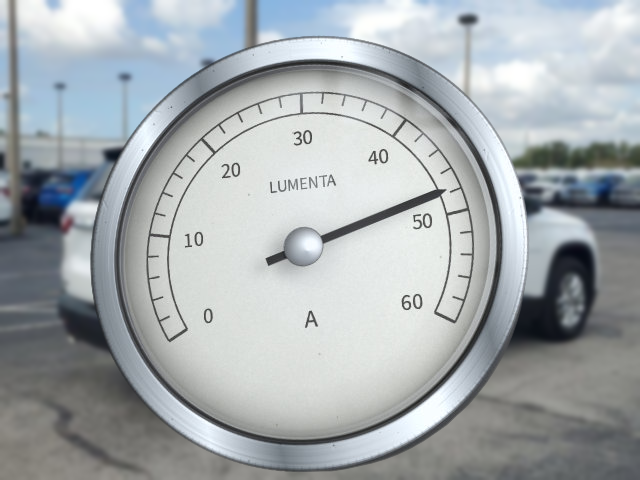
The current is value=48 unit=A
